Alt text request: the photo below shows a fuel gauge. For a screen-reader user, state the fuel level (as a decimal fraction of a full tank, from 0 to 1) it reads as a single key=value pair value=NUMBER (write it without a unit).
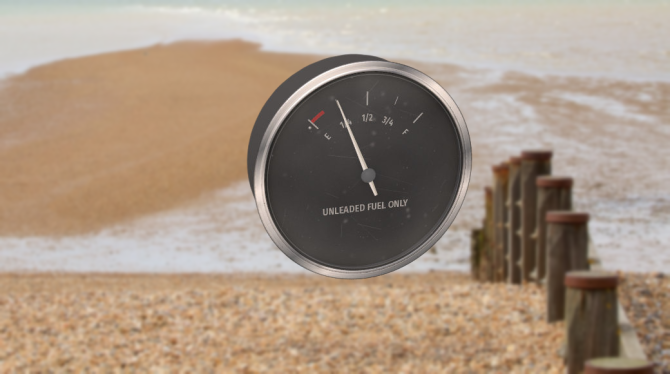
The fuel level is value=0.25
